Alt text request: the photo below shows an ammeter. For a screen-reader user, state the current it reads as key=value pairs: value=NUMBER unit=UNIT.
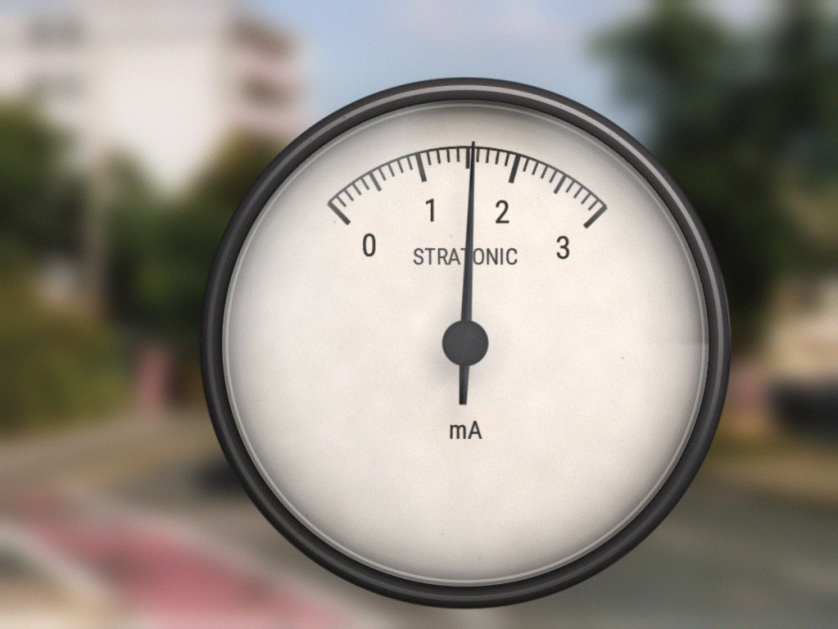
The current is value=1.55 unit=mA
